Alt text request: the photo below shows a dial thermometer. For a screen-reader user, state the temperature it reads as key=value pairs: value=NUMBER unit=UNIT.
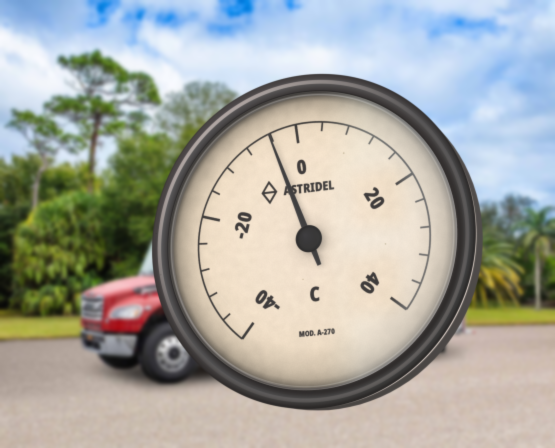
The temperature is value=-4 unit=°C
